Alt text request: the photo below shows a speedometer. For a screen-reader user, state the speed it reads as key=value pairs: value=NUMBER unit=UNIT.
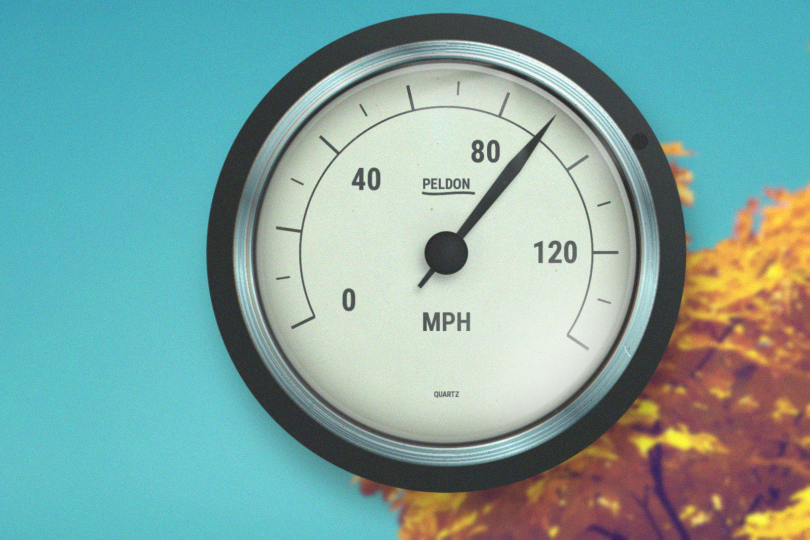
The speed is value=90 unit=mph
